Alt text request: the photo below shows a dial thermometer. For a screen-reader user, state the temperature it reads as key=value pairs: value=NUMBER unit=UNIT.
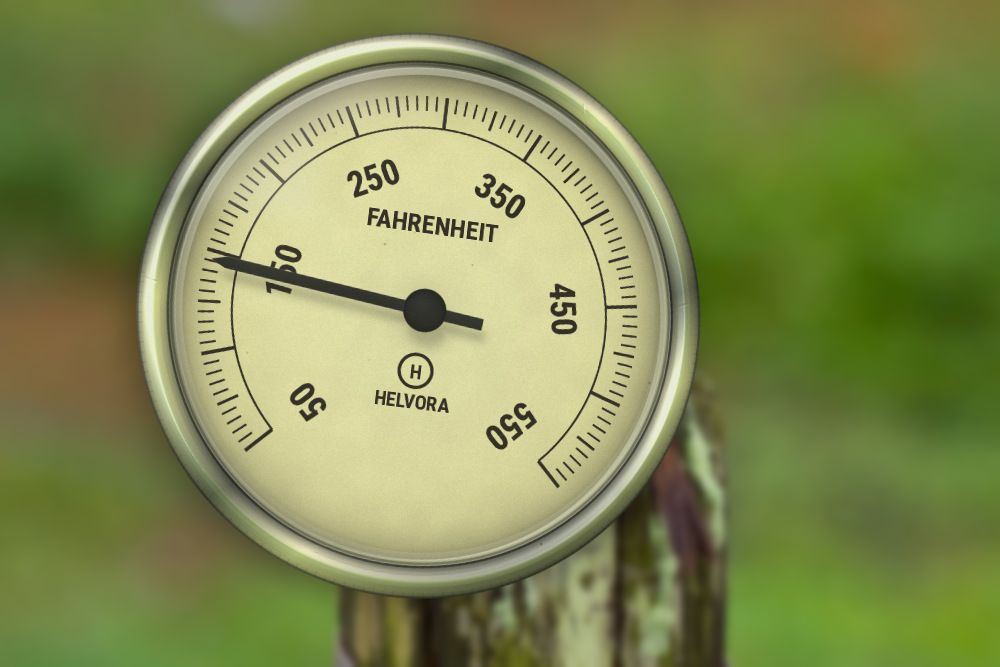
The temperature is value=145 unit=°F
